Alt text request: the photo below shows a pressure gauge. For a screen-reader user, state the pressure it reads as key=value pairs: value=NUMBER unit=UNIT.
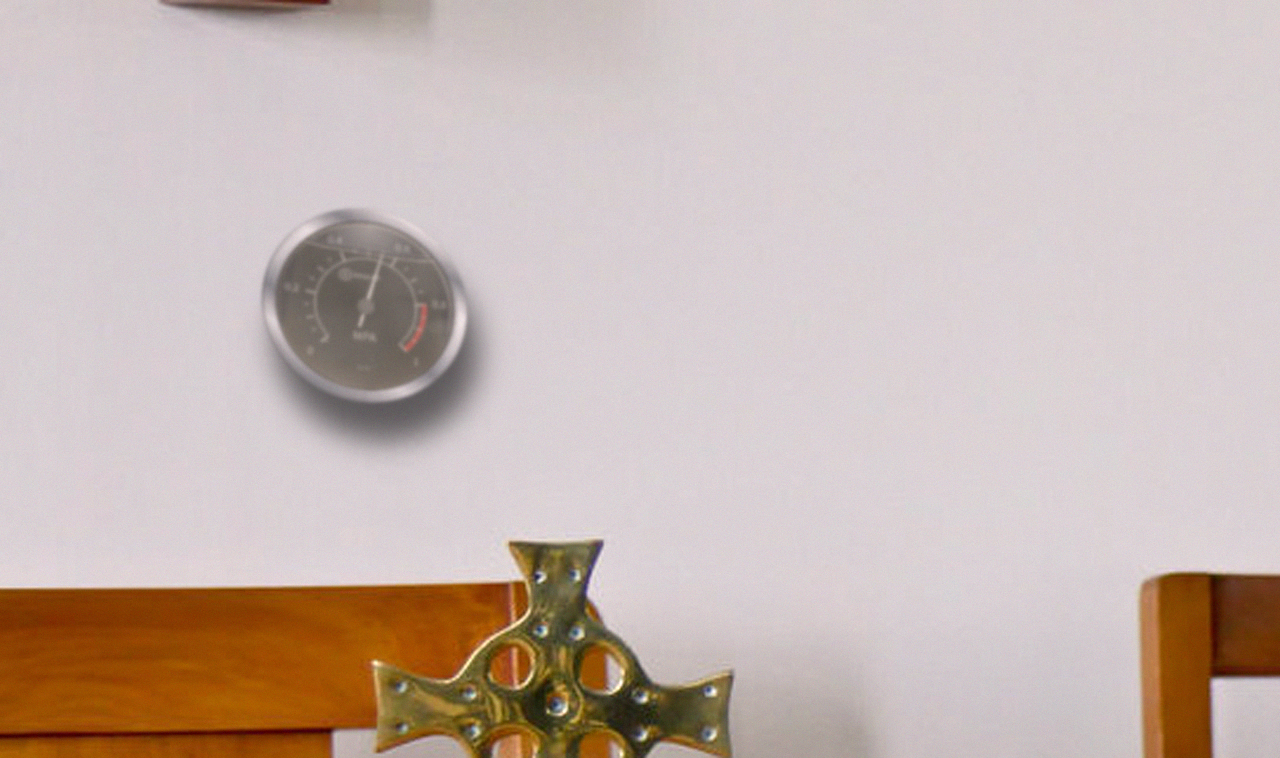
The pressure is value=0.55 unit=MPa
